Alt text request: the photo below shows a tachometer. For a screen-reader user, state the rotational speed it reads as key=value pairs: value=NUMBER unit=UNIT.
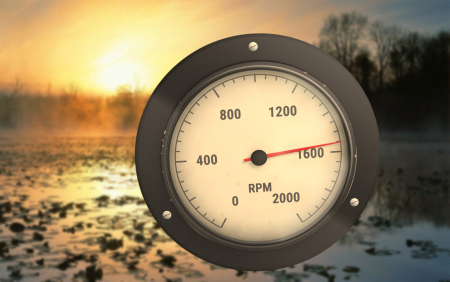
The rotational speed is value=1550 unit=rpm
